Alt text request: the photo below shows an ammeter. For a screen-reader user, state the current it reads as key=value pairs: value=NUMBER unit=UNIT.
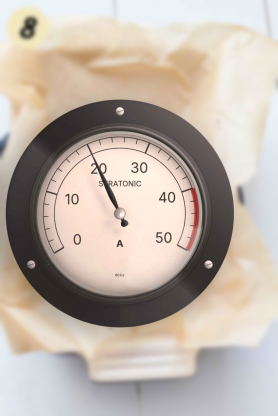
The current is value=20 unit=A
